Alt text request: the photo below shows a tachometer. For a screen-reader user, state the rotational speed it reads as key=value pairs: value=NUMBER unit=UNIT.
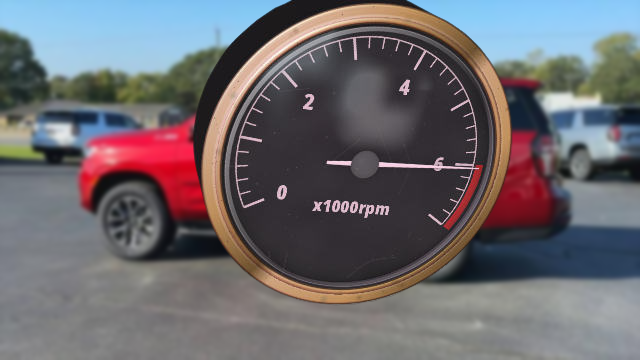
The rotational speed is value=6000 unit=rpm
